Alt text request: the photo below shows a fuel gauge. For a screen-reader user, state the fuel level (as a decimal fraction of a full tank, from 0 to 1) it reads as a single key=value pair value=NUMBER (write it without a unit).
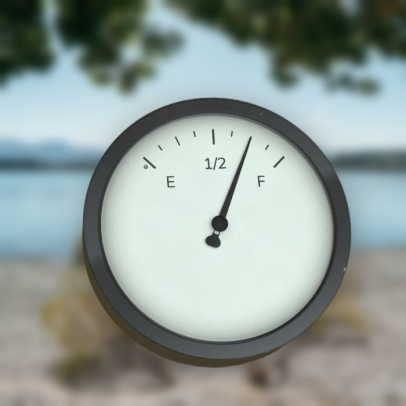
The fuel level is value=0.75
